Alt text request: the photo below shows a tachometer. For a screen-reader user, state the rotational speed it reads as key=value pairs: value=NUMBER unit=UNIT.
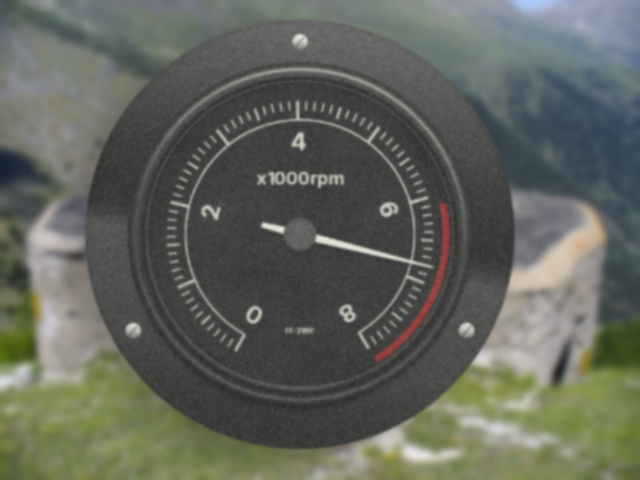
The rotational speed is value=6800 unit=rpm
